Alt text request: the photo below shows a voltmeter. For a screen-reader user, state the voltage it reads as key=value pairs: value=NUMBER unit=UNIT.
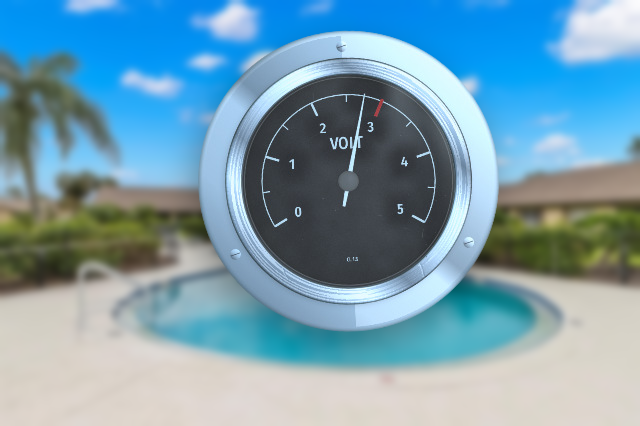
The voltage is value=2.75 unit=V
